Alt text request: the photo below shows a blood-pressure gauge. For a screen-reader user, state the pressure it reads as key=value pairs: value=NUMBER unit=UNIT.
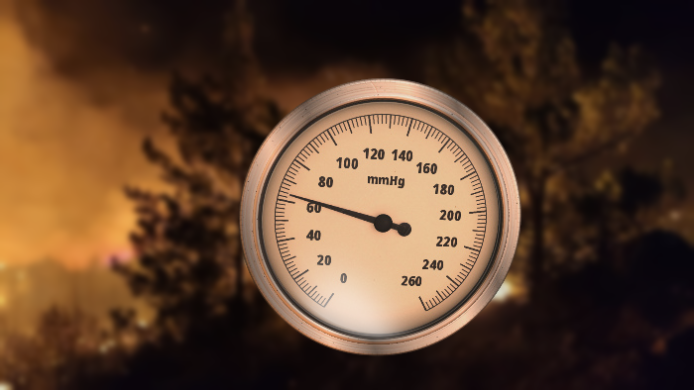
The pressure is value=64 unit=mmHg
